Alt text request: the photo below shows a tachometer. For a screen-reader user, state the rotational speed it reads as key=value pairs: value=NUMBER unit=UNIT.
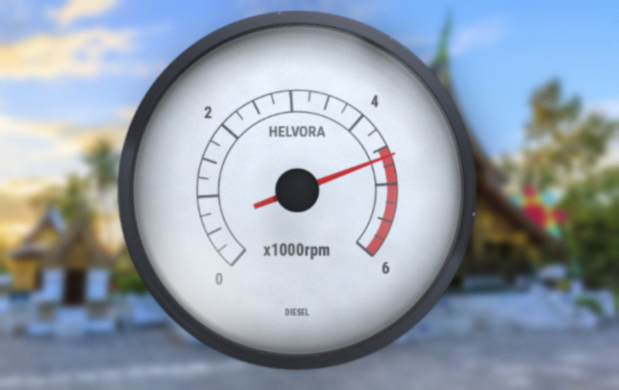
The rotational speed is value=4625 unit=rpm
